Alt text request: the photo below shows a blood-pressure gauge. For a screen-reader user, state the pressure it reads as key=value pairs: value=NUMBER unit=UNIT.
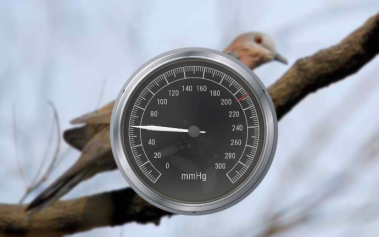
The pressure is value=60 unit=mmHg
